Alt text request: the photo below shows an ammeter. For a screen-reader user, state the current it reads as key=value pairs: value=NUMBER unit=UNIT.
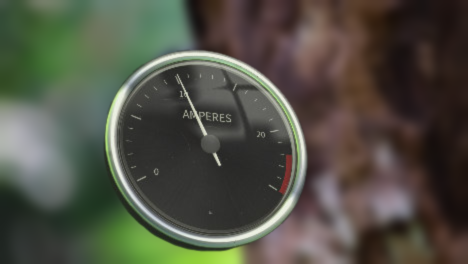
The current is value=10 unit=A
